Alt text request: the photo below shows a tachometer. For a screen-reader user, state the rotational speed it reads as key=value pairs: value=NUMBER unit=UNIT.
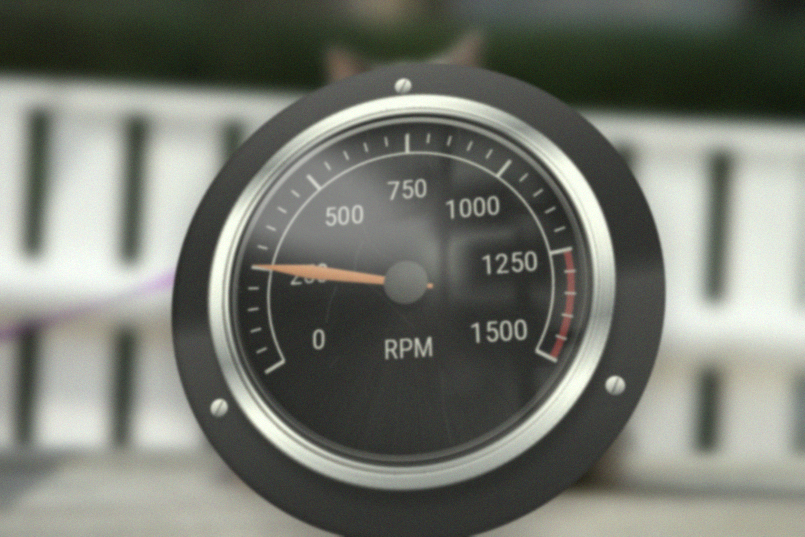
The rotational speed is value=250 unit=rpm
